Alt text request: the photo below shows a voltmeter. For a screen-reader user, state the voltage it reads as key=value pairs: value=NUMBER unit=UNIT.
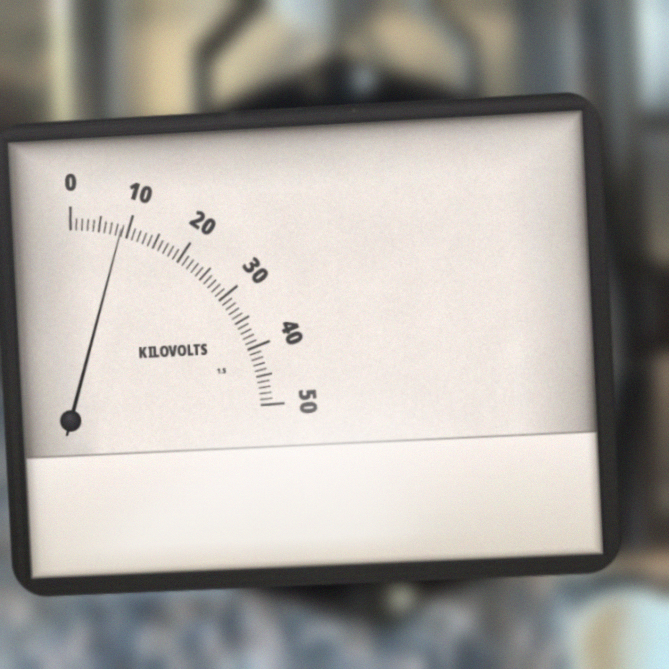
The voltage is value=9 unit=kV
